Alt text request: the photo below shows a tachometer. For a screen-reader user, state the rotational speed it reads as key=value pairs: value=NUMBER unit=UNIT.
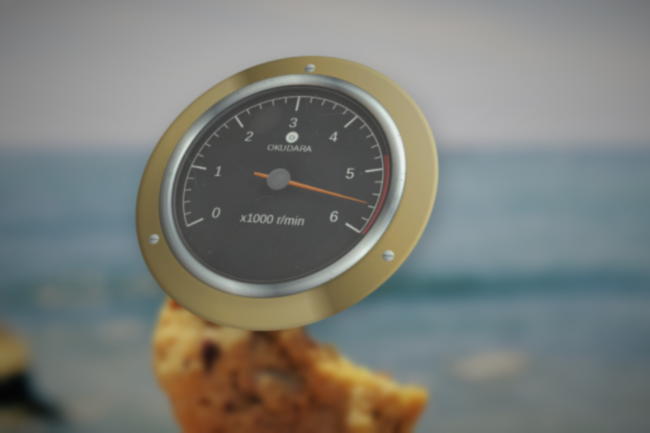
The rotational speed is value=5600 unit=rpm
